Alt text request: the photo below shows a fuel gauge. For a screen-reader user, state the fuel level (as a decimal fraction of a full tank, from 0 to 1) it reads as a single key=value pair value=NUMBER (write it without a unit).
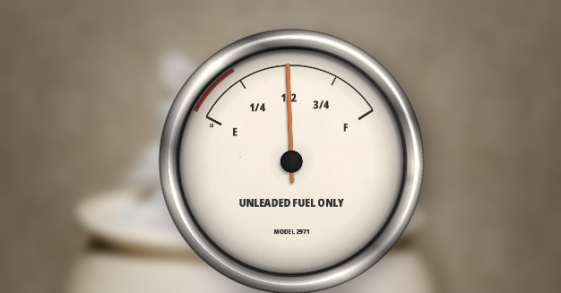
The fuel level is value=0.5
